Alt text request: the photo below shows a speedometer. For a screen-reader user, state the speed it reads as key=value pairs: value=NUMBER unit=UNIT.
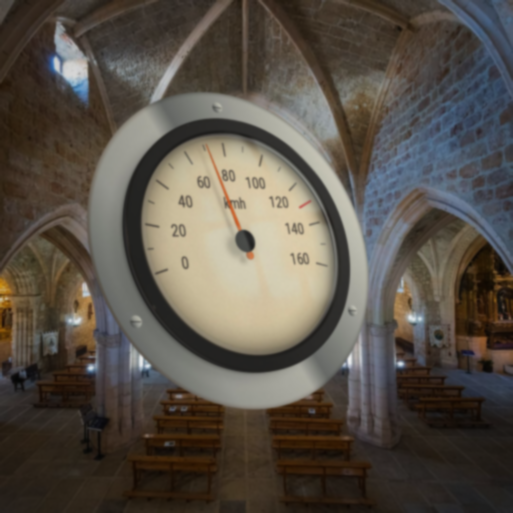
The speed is value=70 unit=km/h
